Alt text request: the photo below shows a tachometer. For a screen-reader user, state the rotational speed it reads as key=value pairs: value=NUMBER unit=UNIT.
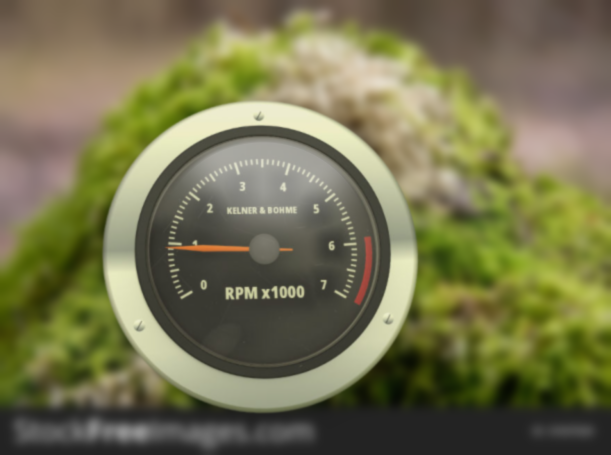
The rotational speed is value=900 unit=rpm
